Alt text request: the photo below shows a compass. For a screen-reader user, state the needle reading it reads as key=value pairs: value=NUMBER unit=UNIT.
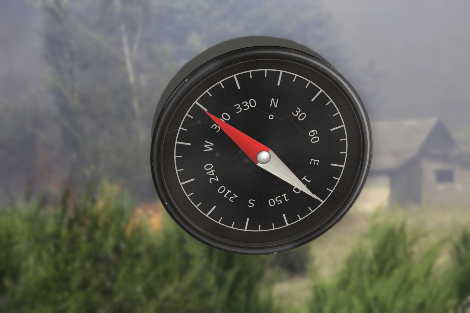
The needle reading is value=300 unit=°
